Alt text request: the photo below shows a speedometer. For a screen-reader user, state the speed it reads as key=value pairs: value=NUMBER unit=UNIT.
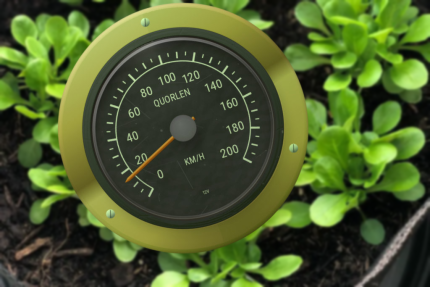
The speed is value=15 unit=km/h
